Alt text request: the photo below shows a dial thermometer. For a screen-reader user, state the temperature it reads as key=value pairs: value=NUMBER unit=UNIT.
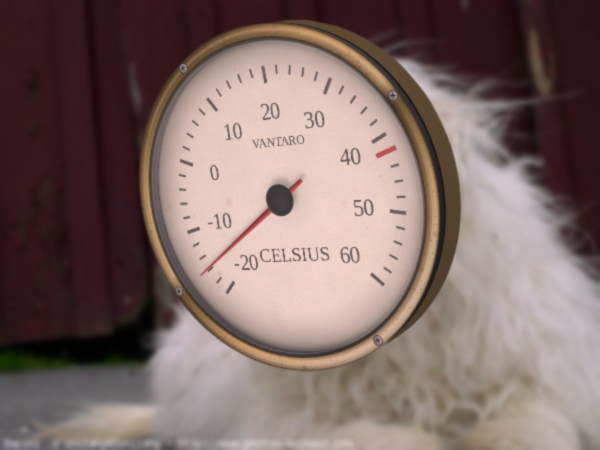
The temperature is value=-16 unit=°C
